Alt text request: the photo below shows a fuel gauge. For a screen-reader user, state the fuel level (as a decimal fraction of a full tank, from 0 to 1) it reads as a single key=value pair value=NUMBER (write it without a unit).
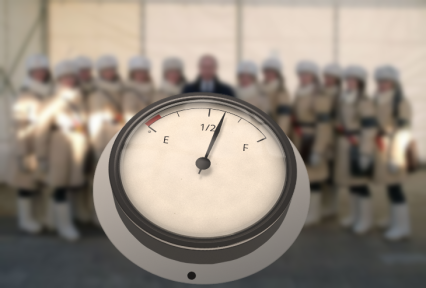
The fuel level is value=0.625
